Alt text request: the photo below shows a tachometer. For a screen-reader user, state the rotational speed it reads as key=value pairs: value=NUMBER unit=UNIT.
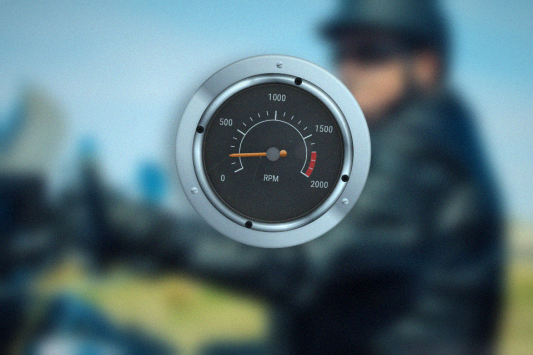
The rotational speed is value=200 unit=rpm
